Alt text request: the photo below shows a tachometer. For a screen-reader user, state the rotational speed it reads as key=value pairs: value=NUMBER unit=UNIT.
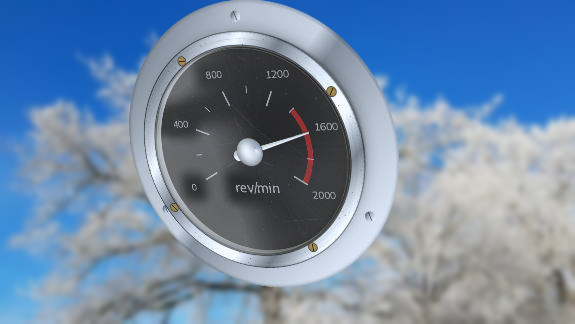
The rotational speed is value=1600 unit=rpm
